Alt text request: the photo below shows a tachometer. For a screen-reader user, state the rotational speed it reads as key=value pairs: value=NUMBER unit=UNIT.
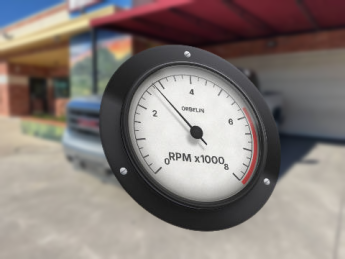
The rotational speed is value=2750 unit=rpm
